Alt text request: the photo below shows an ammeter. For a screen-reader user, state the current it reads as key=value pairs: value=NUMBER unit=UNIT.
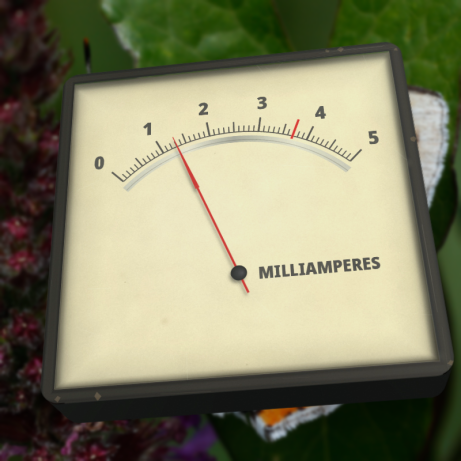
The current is value=1.3 unit=mA
